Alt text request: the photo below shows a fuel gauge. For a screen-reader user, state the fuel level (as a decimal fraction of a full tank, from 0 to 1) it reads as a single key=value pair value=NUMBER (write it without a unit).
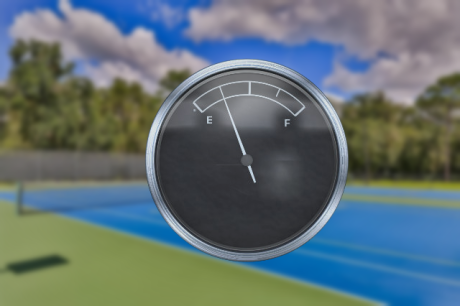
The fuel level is value=0.25
